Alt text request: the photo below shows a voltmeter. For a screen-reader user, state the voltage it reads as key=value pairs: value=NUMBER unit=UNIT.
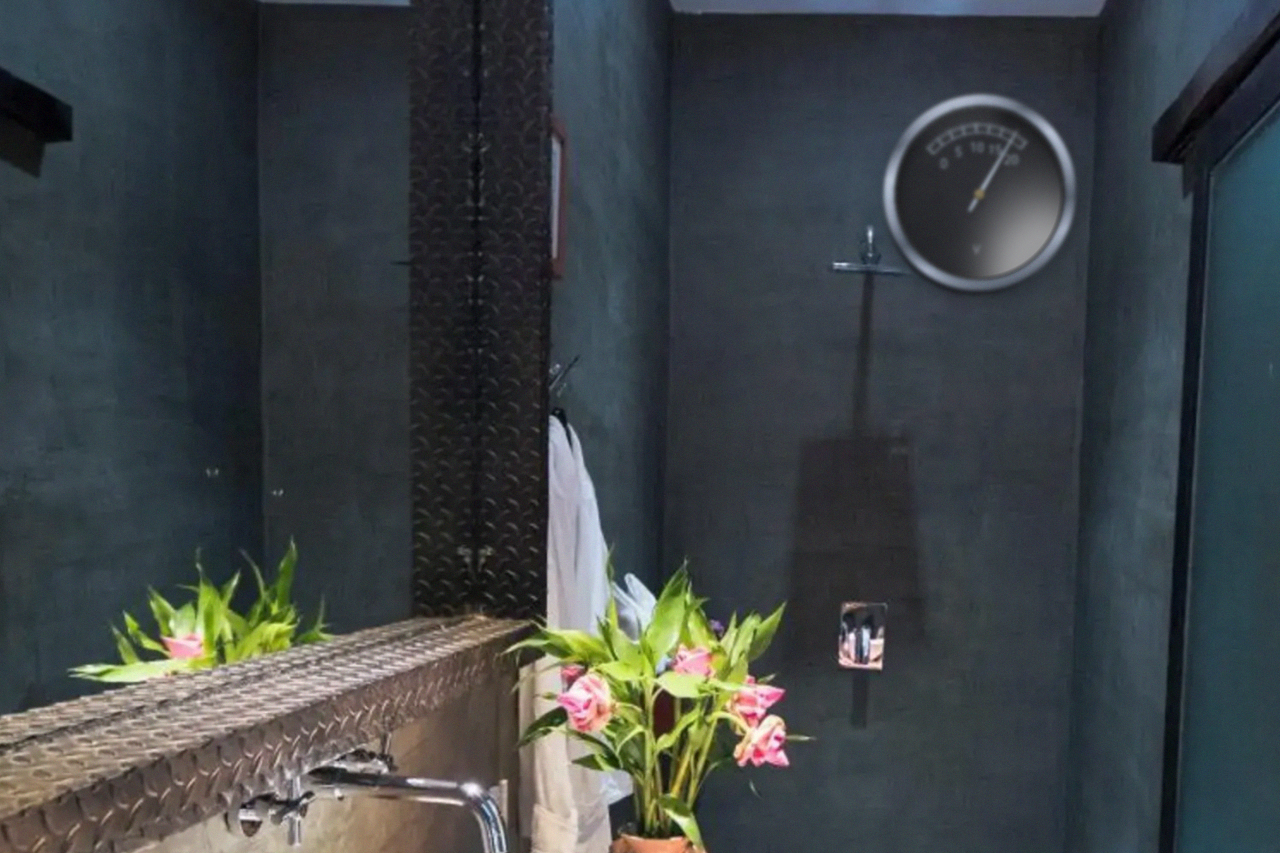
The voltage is value=17.5 unit=V
